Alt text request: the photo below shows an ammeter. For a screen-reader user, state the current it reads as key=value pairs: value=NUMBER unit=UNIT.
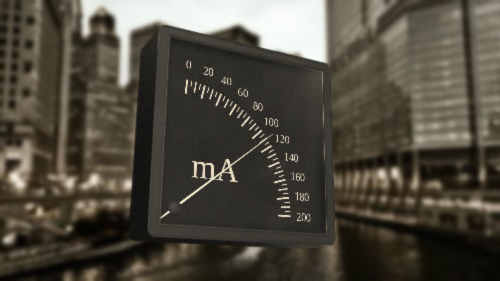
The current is value=110 unit=mA
